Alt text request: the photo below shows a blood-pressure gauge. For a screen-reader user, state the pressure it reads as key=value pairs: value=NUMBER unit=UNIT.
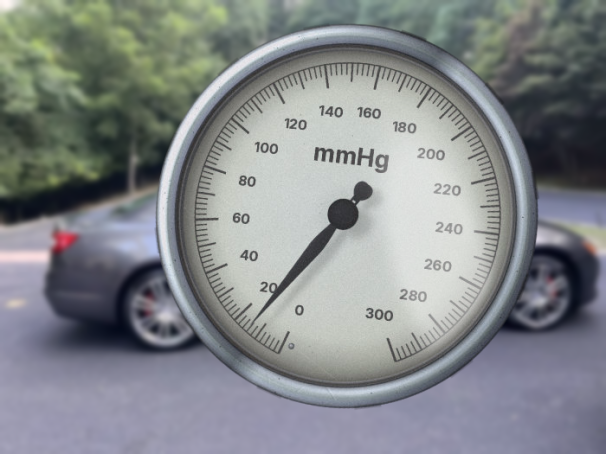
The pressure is value=14 unit=mmHg
